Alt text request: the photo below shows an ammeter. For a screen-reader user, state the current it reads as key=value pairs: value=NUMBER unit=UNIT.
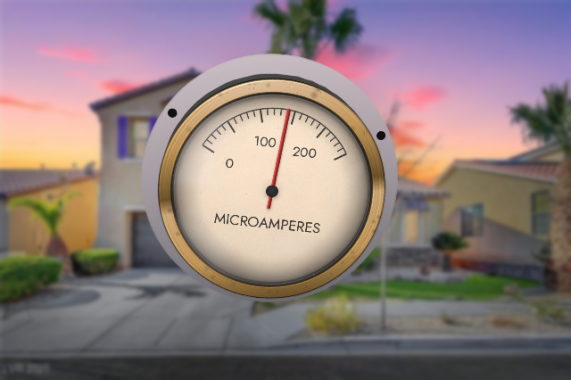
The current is value=140 unit=µA
